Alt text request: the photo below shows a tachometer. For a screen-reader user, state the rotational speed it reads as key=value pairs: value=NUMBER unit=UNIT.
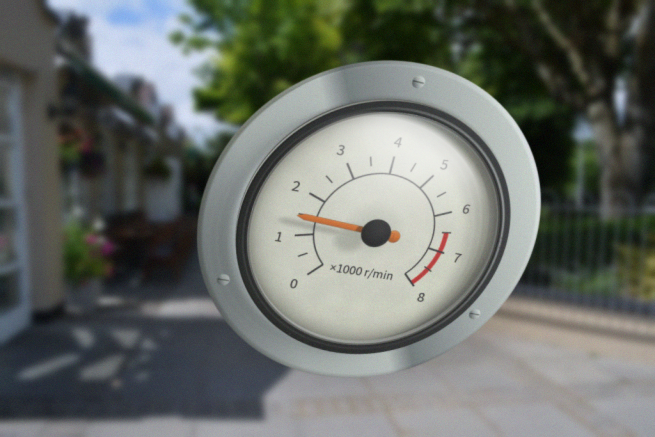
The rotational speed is value=1500 unit=rpm
